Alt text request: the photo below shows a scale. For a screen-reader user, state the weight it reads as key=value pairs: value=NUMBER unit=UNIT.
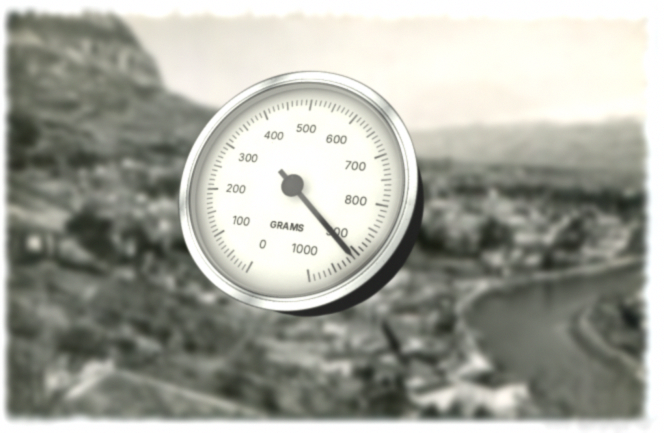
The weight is value=910 unit=g
